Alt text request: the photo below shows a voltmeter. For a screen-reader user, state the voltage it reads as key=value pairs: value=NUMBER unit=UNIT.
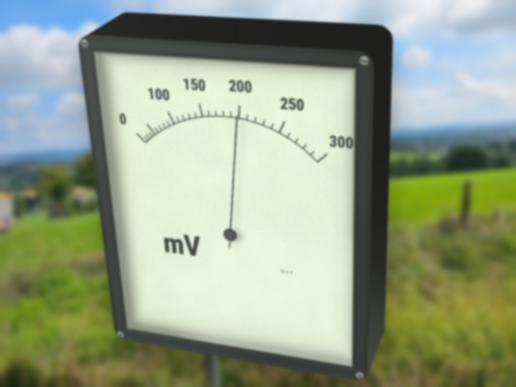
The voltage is value=200 unit=mV
